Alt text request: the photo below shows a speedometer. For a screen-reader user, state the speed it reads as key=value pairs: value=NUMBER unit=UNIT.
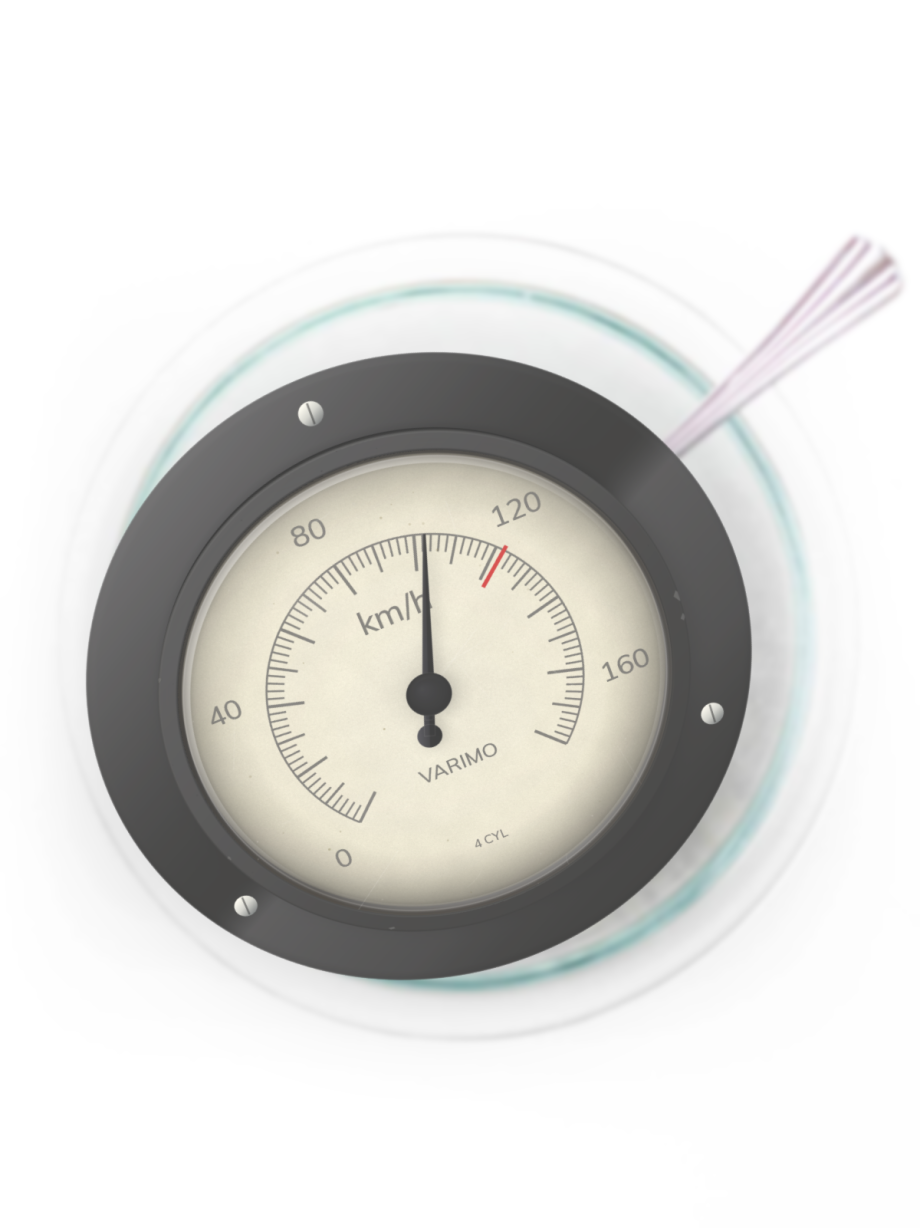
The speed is value=102 unit=km/h
